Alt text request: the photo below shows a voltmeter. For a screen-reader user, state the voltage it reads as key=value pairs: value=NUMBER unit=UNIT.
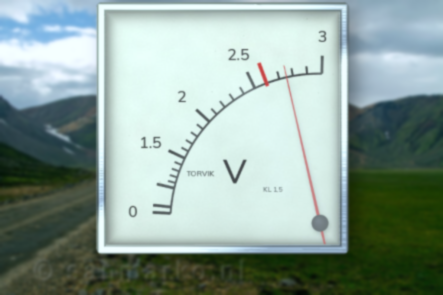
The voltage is value=2.75 unit=V
